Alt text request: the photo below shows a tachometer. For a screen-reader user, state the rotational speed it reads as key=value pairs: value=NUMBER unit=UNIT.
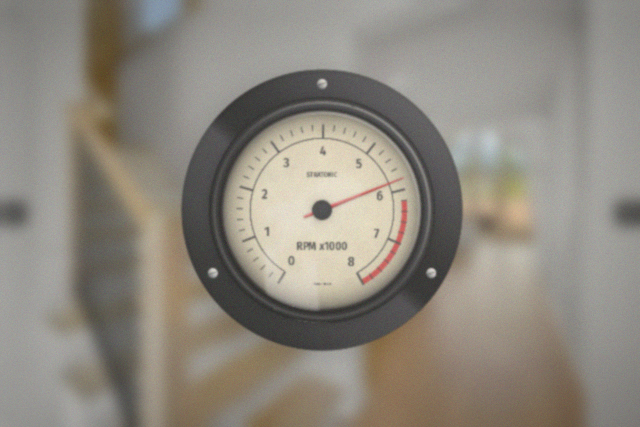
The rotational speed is value=5800 unit=rpm
